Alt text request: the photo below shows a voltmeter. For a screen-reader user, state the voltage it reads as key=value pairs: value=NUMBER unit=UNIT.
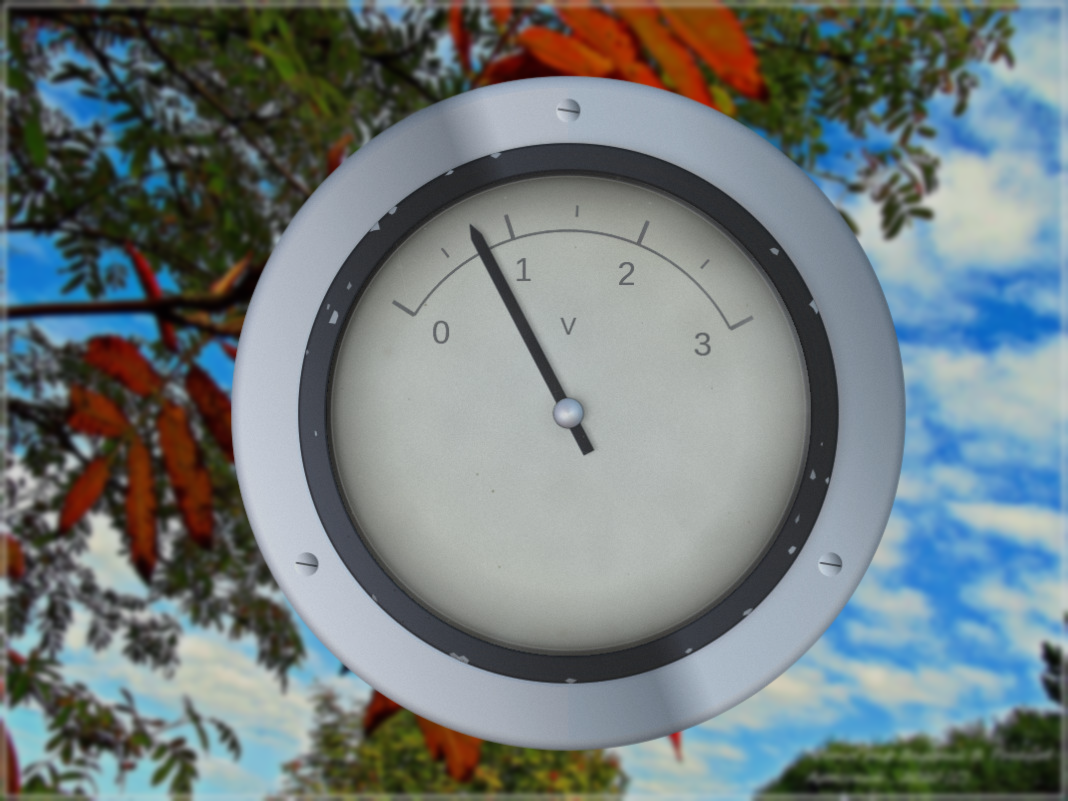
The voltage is value=0.75 unit=V
